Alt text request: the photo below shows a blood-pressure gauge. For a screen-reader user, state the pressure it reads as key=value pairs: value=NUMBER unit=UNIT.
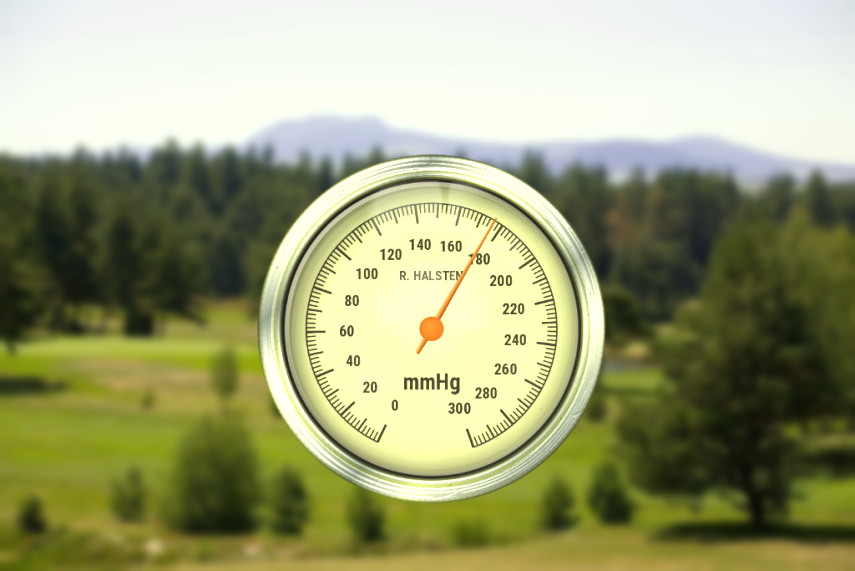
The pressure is value=176 unit=mmHg
